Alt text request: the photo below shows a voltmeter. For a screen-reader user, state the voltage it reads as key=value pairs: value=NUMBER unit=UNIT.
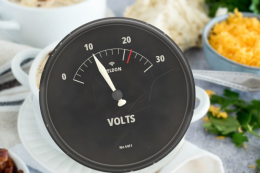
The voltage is value=10 unit=V
